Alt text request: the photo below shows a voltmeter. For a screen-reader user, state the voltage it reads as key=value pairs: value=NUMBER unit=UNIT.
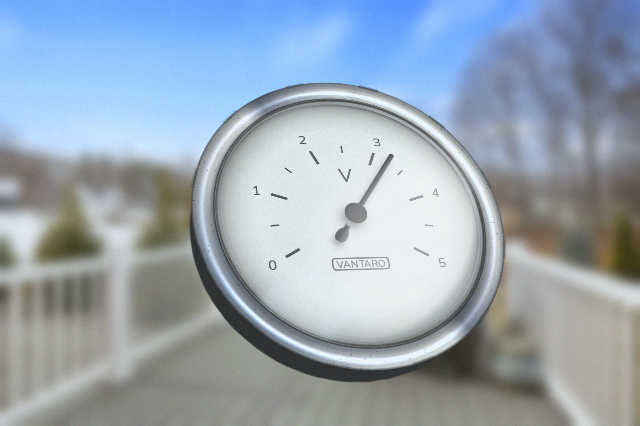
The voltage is value=3.25 unit=V
